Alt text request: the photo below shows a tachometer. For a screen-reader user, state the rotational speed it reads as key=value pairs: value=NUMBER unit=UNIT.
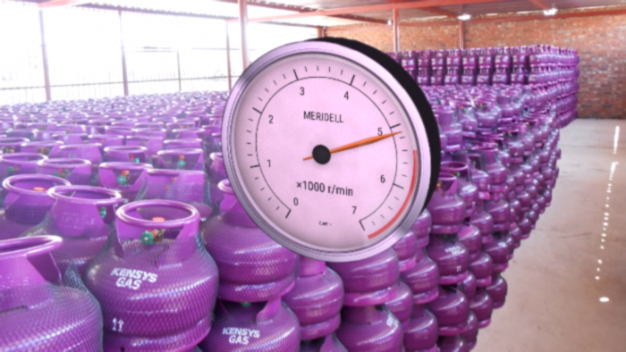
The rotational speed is value=5100 unit=rpm
